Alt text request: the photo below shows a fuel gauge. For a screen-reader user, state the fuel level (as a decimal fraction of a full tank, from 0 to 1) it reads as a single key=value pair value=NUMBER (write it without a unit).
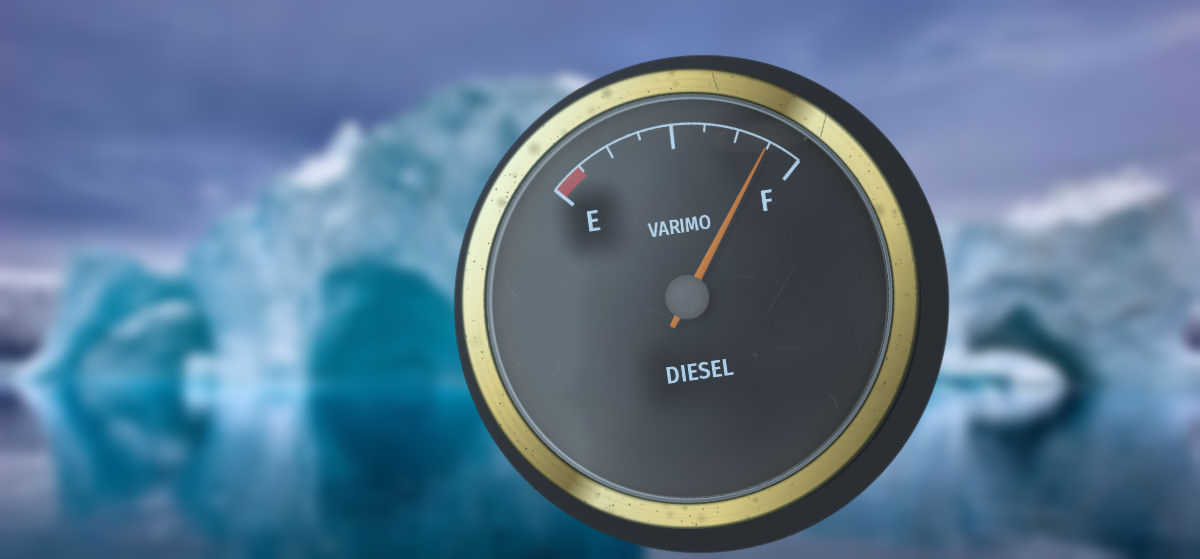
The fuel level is value=0.875
